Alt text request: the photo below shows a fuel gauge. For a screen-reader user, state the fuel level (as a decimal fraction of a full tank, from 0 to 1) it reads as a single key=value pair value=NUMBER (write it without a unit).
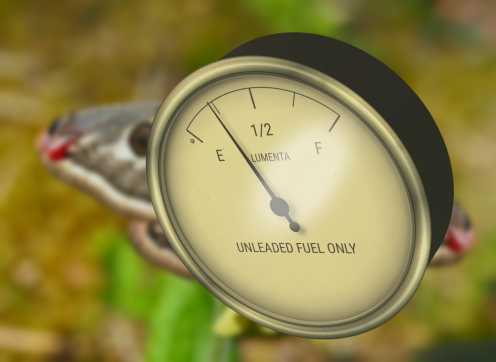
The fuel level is value=0.25
